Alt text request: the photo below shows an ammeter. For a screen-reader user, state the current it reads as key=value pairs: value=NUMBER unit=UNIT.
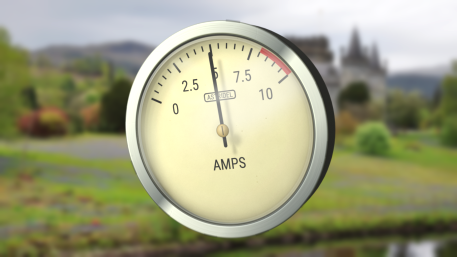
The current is value=5 unit=A
